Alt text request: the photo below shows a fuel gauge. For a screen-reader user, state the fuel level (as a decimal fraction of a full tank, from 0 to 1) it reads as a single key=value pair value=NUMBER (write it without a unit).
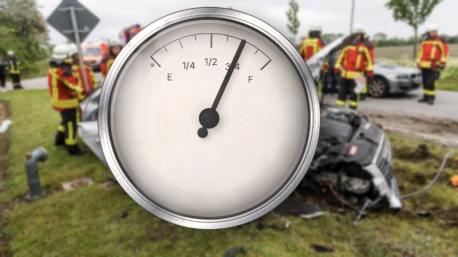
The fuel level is value=0.75
